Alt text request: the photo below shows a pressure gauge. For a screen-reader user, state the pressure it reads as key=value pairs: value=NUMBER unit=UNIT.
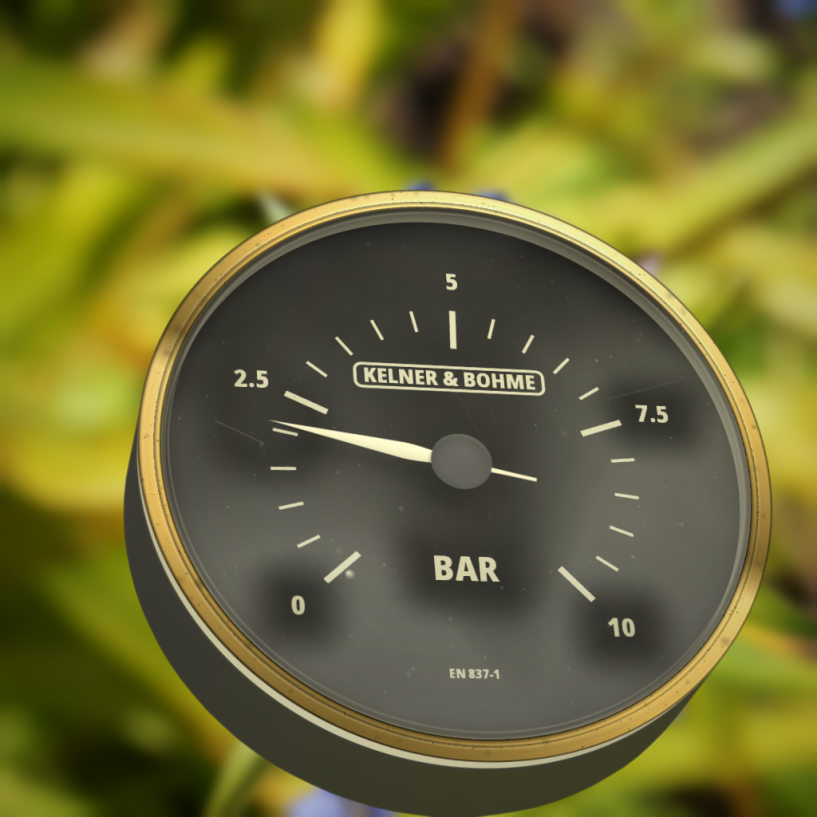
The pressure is value=2 unit=bar
